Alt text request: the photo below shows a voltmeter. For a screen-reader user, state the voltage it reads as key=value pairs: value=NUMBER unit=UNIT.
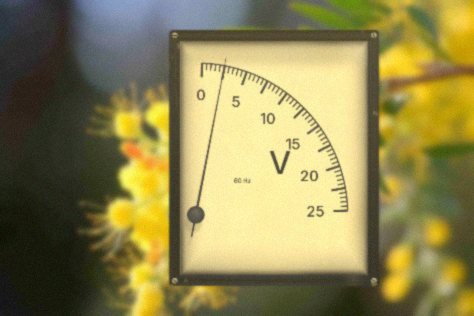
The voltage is value=2.5 unit=V
